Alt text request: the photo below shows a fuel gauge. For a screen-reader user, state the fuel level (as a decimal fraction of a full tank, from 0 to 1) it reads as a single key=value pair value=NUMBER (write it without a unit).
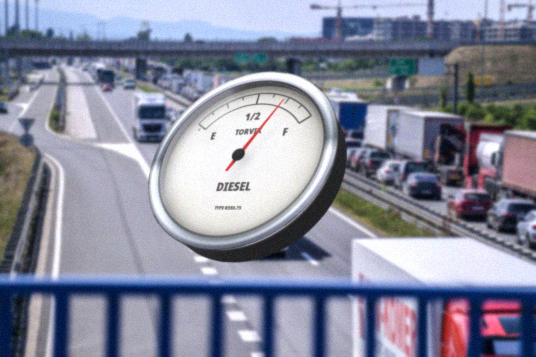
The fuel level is value=0.75
